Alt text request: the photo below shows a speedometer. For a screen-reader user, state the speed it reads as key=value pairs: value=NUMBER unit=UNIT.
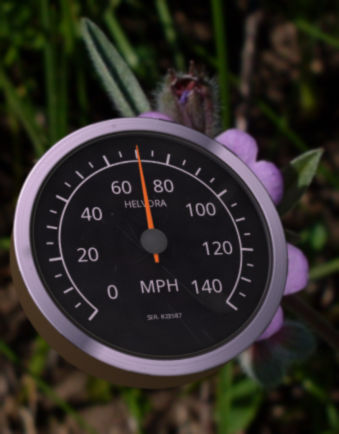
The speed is value=70 unit=mph
